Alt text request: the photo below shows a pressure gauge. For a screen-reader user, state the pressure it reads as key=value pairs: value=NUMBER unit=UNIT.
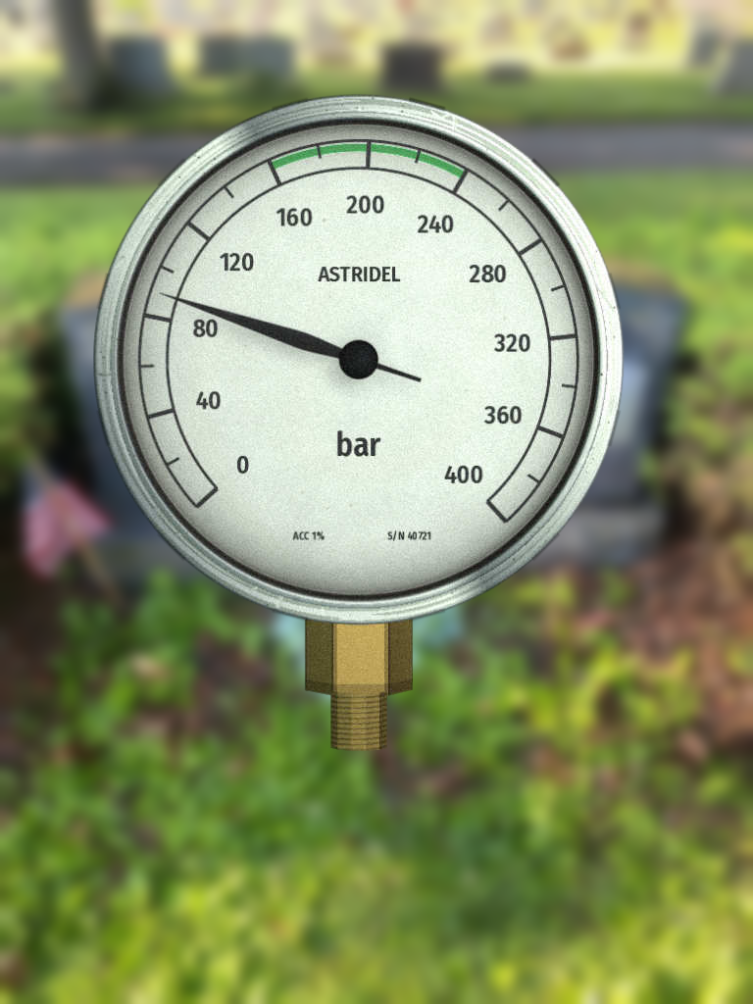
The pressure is value=90 unit=bar
